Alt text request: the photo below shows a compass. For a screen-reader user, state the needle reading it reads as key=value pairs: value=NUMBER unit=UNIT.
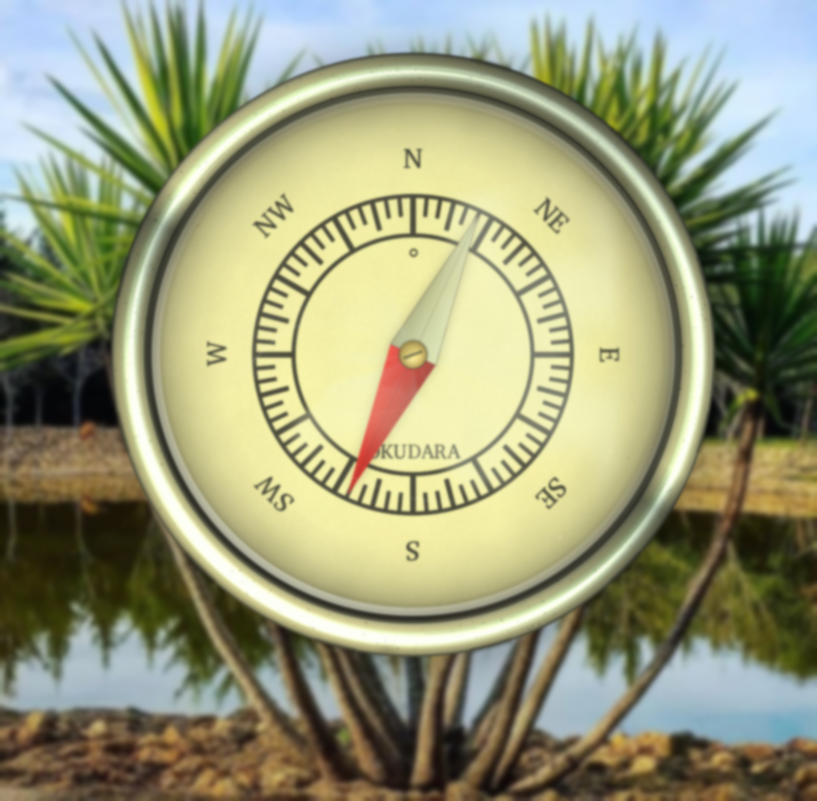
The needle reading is value=205 unit=°
